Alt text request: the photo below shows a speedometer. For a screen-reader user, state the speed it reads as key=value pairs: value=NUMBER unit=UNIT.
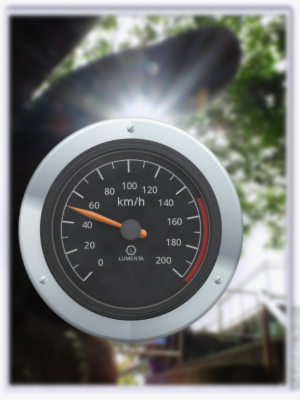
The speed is value=50 unit=km/h
